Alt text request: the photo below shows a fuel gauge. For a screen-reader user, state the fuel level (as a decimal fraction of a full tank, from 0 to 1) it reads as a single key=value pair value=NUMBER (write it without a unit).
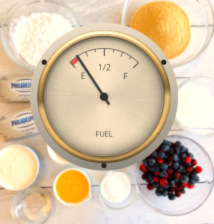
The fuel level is value=0.125
